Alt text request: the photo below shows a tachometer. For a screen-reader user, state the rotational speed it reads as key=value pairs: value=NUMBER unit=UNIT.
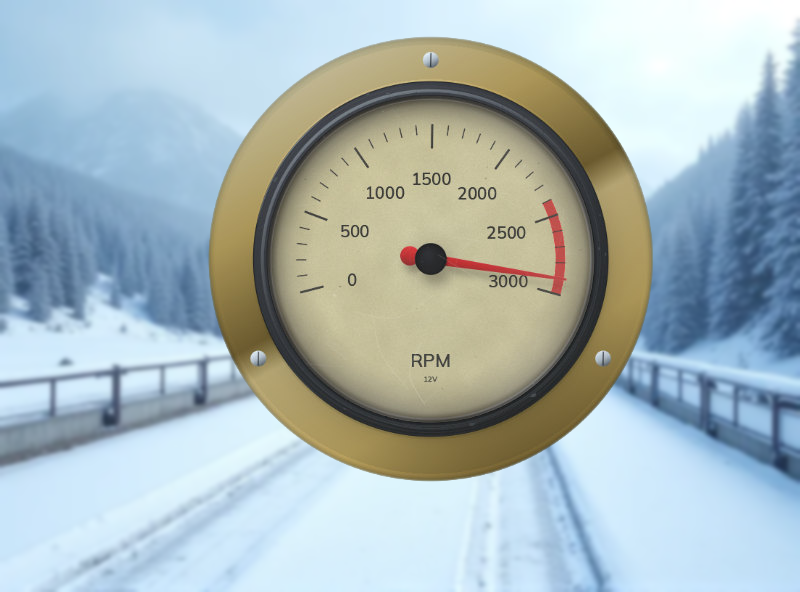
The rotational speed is value=2900 unit=rpm
